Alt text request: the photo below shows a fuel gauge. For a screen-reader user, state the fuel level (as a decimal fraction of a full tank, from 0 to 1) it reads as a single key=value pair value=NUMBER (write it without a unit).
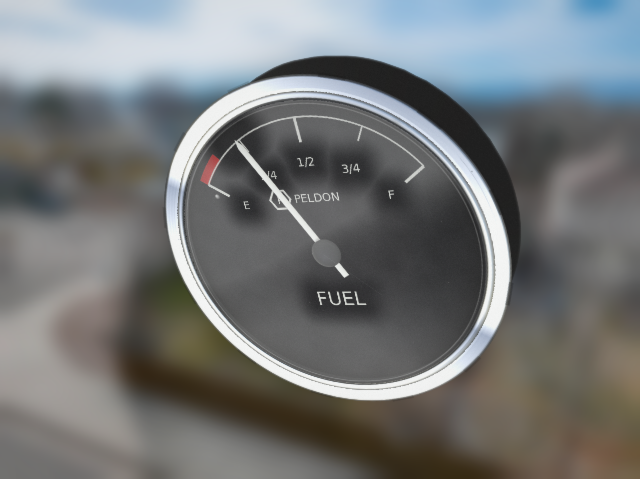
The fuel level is value=0.25
